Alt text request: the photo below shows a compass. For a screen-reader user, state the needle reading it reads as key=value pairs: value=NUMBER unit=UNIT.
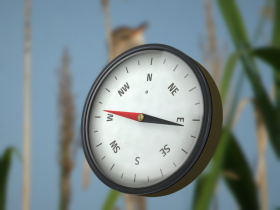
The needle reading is value=277.5 unit=°
